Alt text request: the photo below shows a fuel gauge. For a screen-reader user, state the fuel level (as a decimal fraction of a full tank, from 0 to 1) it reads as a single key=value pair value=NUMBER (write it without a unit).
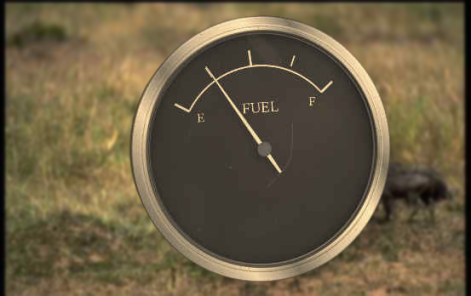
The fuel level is value=0.25
